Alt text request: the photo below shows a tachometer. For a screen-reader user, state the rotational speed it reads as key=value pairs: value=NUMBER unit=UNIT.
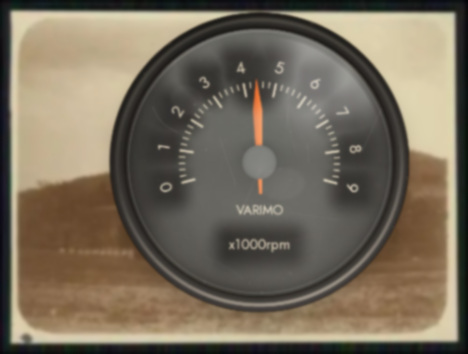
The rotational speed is value=4400 unit=rpm
